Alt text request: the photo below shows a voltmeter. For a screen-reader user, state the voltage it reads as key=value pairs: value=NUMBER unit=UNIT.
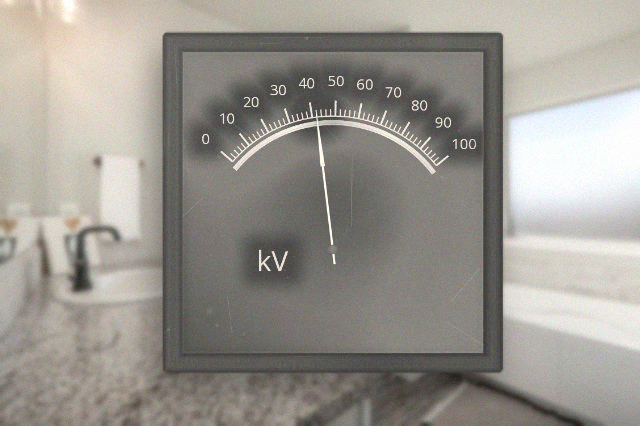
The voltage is value=42 unit=kV
